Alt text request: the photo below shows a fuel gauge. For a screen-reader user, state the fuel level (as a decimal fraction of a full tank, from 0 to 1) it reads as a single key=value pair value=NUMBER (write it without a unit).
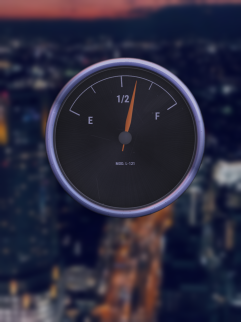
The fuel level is value=0.625
